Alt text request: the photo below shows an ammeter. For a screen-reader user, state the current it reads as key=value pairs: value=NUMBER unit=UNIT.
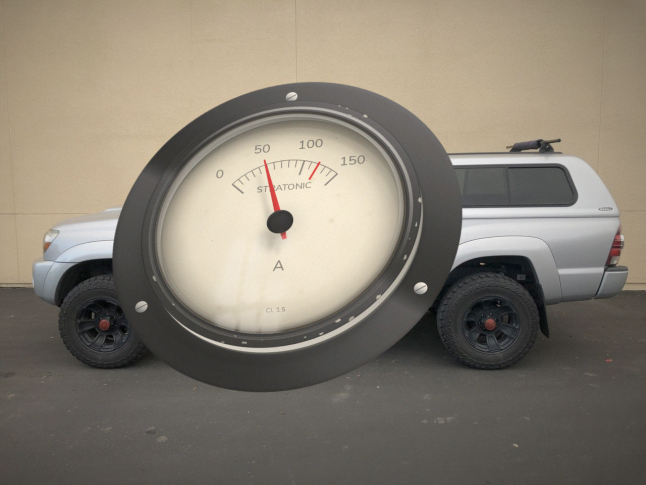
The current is value=50 unit=A
